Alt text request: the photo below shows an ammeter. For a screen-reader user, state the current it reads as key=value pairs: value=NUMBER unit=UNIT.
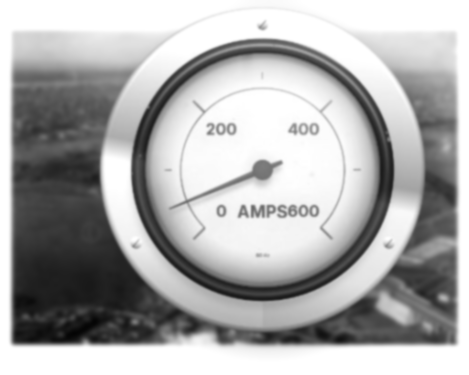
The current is value=50 unit=A
